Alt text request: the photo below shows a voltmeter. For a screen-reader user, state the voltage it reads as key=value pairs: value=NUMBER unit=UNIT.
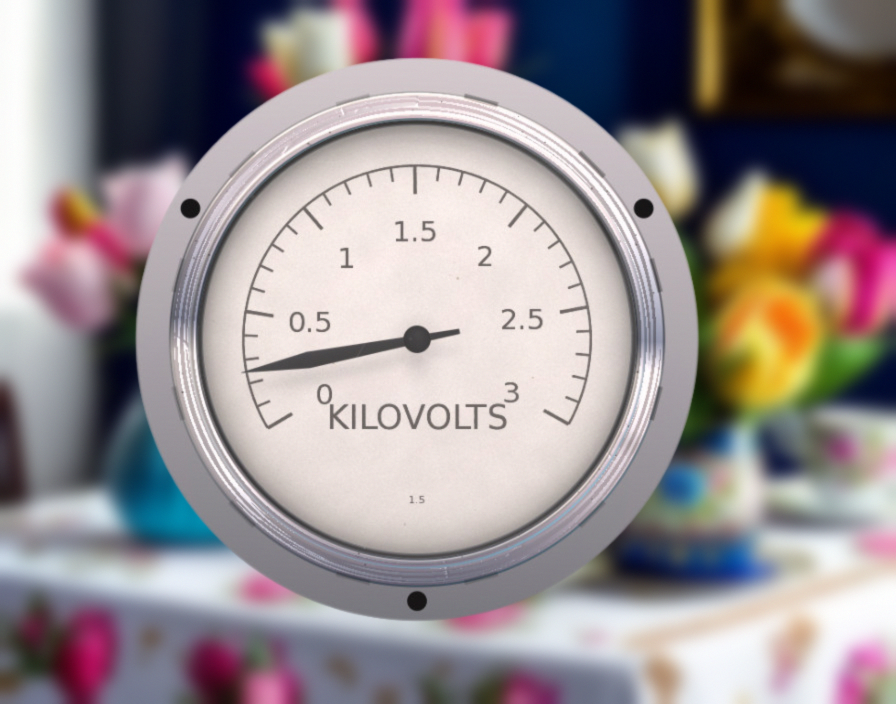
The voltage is value=0.25 unit=kV
